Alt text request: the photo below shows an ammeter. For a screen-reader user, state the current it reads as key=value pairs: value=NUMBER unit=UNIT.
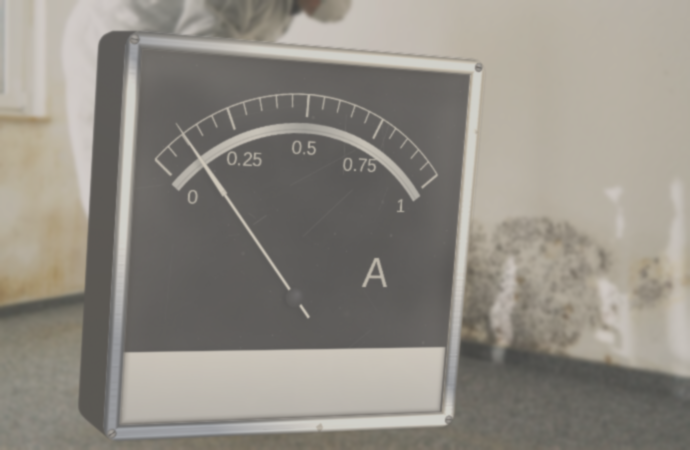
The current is value=0.1 unit=A
